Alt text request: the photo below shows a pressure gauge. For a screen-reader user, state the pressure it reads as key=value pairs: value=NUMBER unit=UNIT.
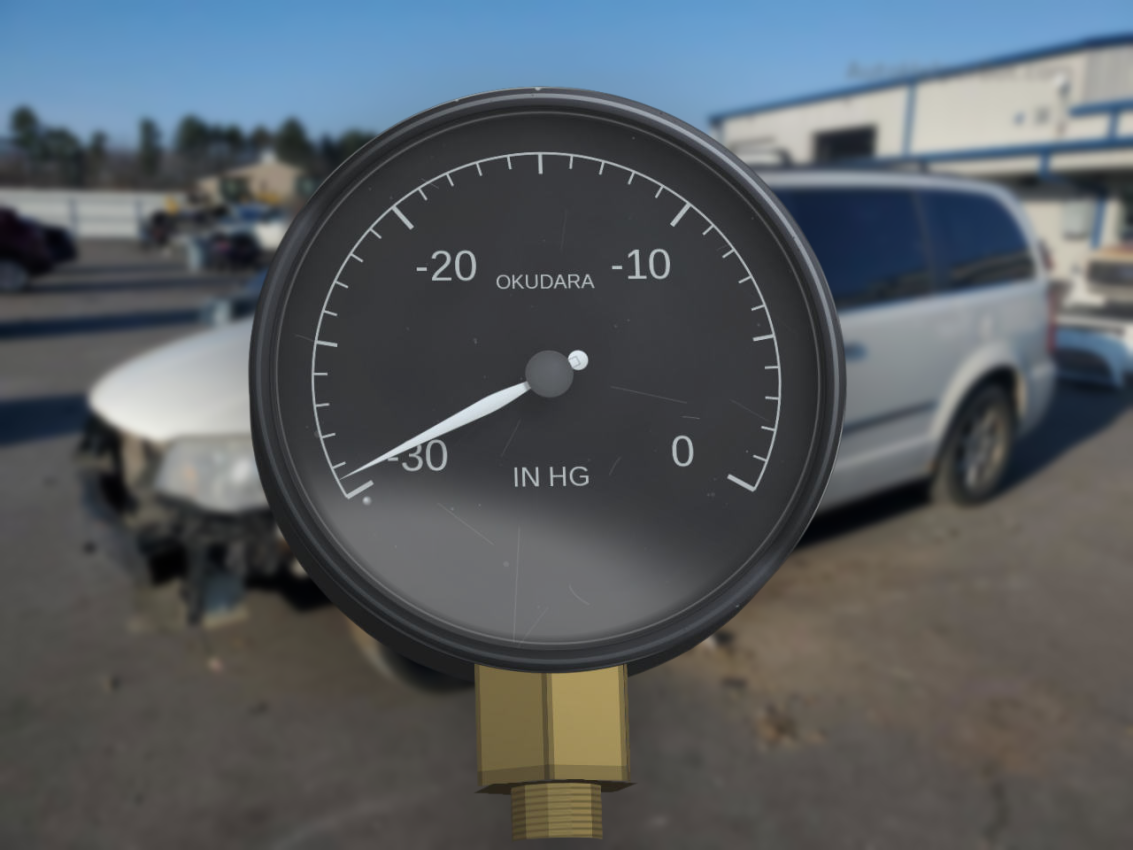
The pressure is value=-29.5 unit=inHg
